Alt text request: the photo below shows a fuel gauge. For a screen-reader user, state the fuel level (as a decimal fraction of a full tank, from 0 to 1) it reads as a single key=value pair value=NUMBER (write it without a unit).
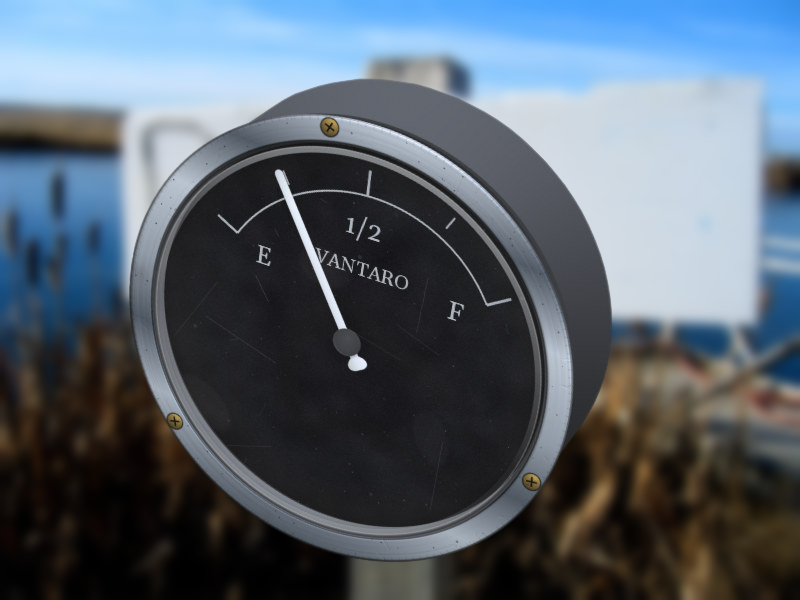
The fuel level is value=0.25
